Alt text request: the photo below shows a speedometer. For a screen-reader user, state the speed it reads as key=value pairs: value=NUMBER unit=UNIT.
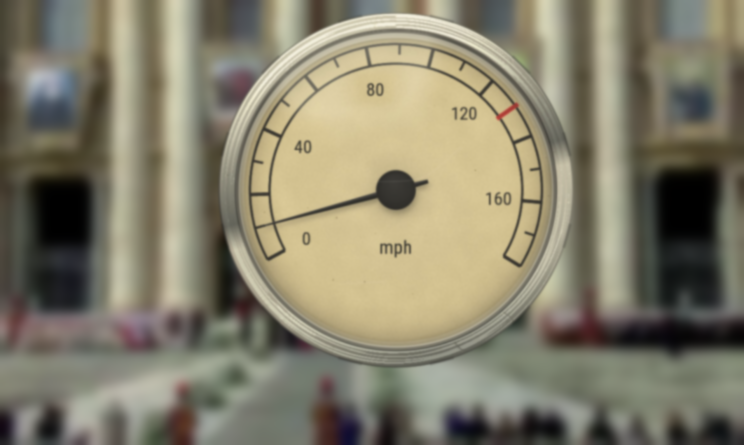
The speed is value=10 unit=mph
